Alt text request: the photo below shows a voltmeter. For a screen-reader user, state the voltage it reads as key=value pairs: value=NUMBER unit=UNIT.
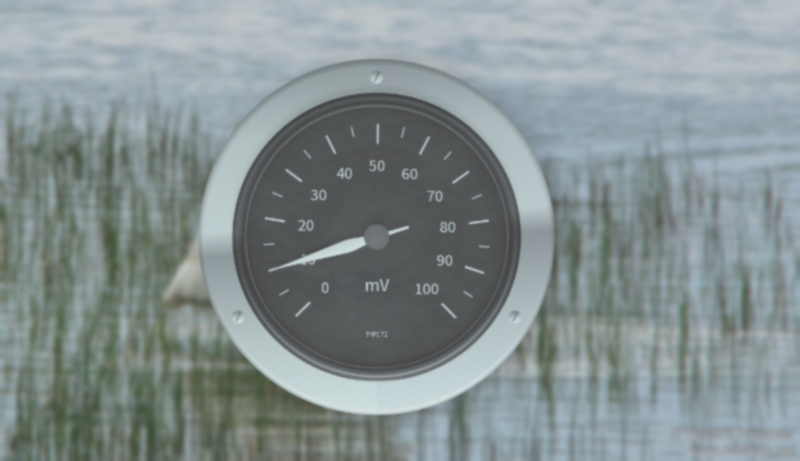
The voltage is value=10 unit=mV
